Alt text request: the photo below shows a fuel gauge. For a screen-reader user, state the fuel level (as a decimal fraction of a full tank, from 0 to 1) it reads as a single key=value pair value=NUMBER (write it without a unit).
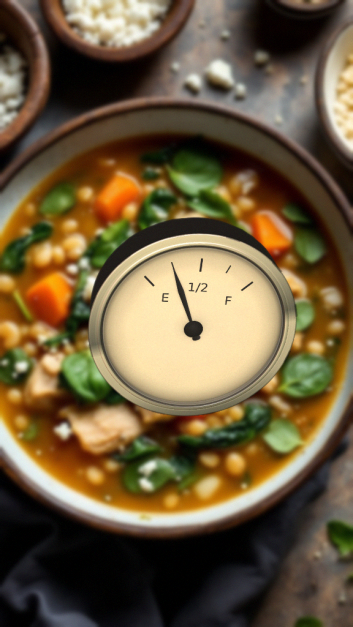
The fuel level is value=0.25
